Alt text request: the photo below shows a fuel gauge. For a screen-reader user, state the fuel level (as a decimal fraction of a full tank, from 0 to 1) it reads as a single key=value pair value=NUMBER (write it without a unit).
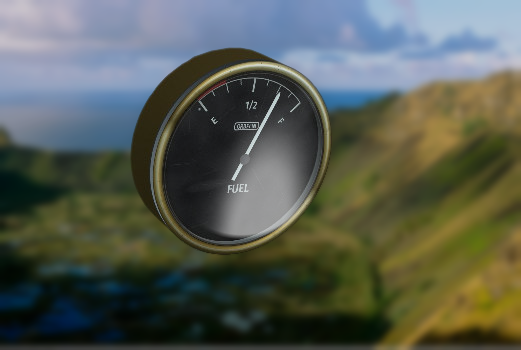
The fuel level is value=0.75
